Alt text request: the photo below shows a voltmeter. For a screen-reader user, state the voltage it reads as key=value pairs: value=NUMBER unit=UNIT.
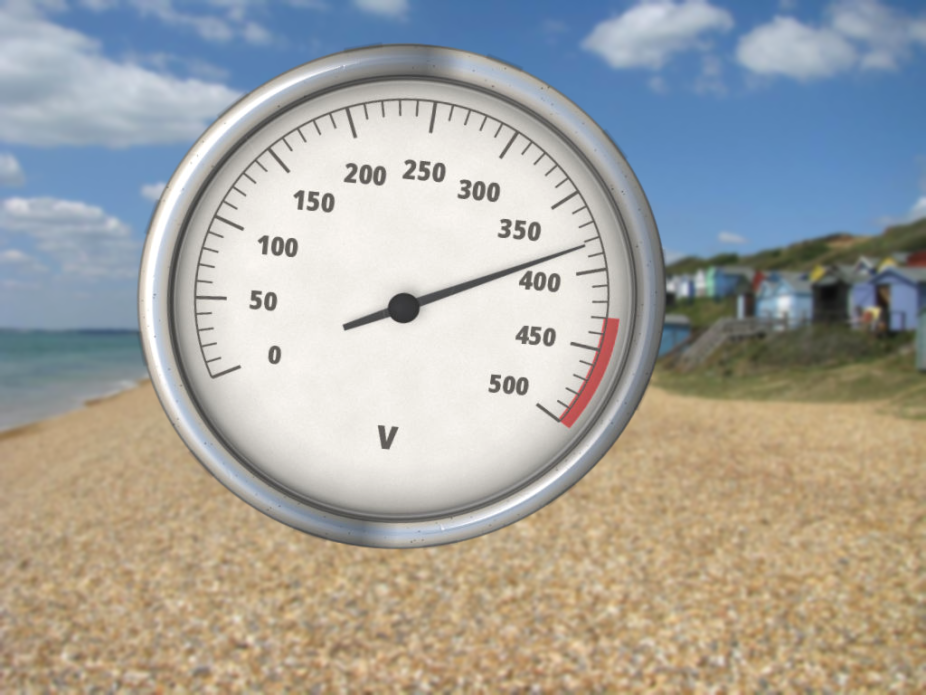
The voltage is value=380 unit=V
